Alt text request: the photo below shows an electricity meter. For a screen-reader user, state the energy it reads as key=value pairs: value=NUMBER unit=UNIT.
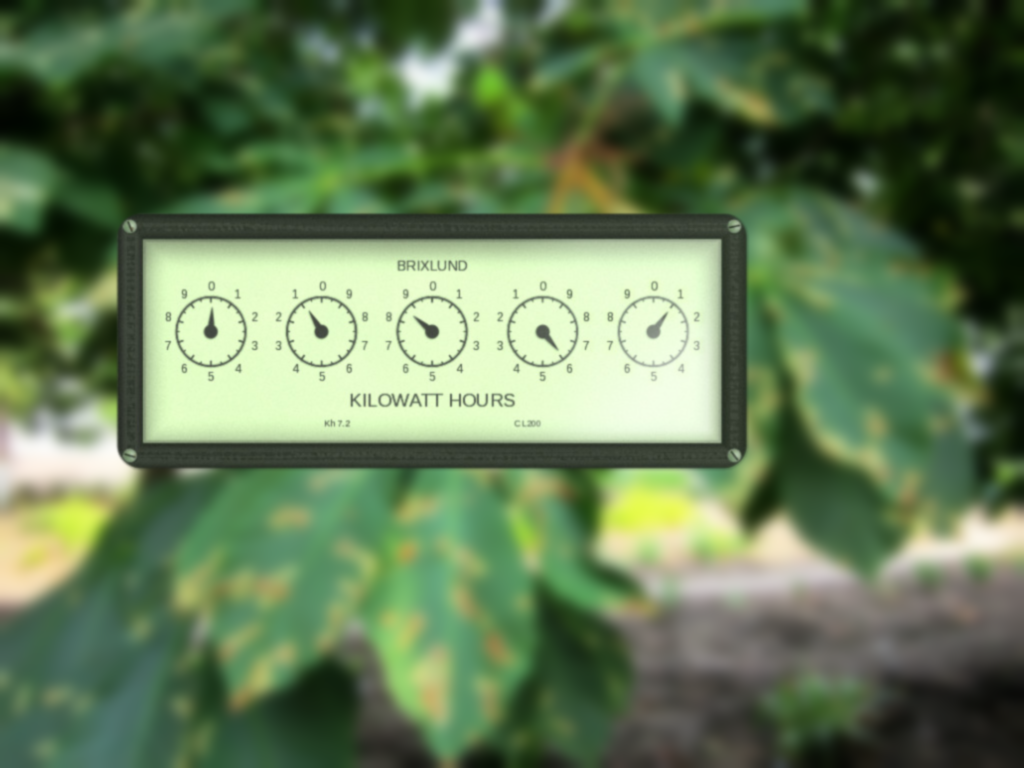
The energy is value=861 unit=kWh
